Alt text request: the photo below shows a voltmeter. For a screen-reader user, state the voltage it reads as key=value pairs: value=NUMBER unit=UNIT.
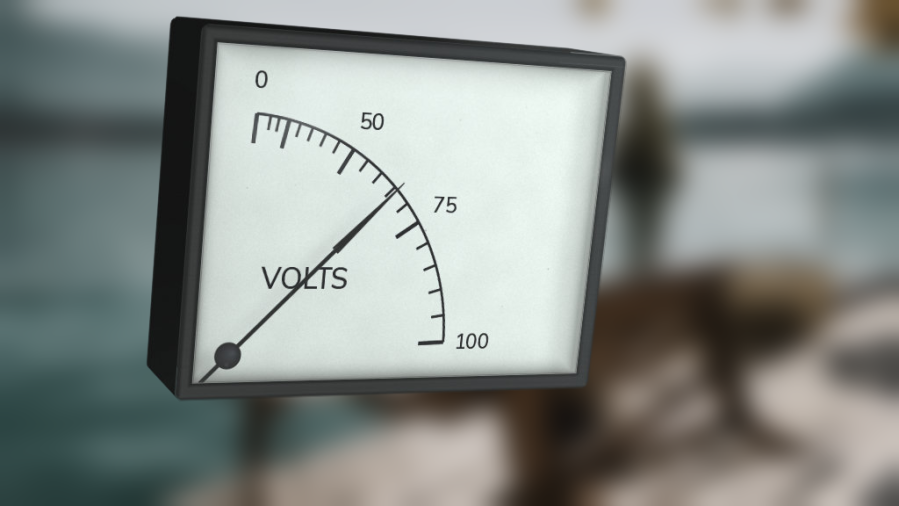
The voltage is value=65 unit=V
